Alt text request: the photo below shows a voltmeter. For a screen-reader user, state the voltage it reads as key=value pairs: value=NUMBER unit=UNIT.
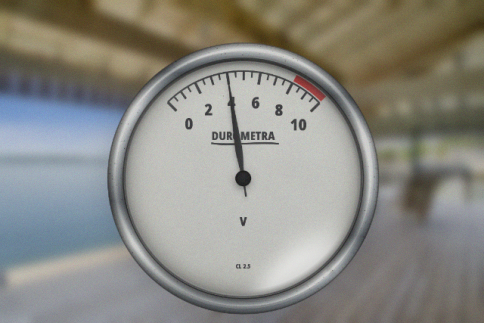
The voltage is value=4 unit=V
